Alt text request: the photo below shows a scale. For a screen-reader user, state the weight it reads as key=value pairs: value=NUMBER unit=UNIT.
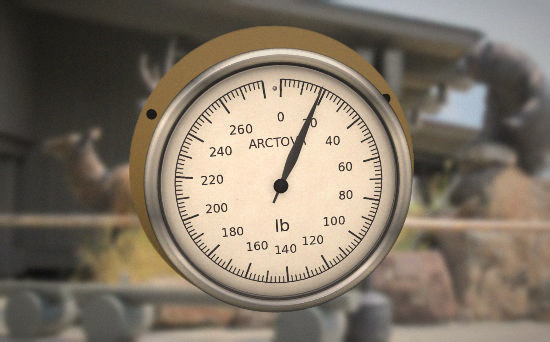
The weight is value=18 unit=lb
